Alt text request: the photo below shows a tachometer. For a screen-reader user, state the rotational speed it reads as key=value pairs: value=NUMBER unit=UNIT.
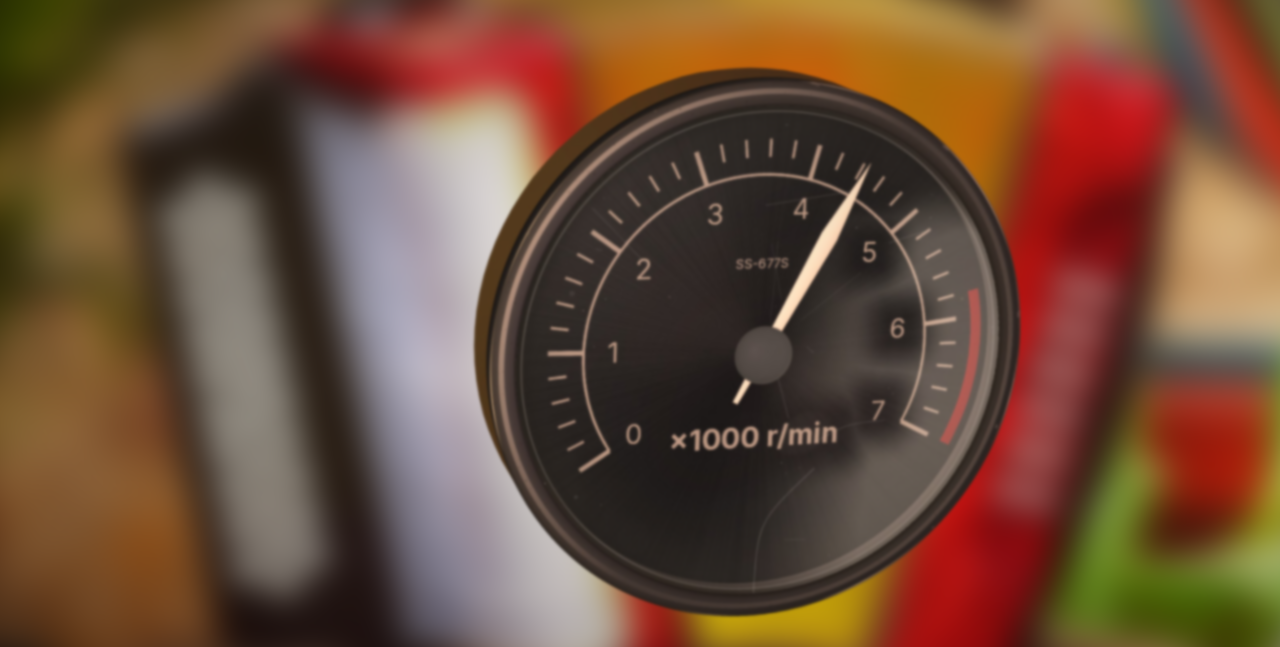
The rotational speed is value=4400 unit=rpm
